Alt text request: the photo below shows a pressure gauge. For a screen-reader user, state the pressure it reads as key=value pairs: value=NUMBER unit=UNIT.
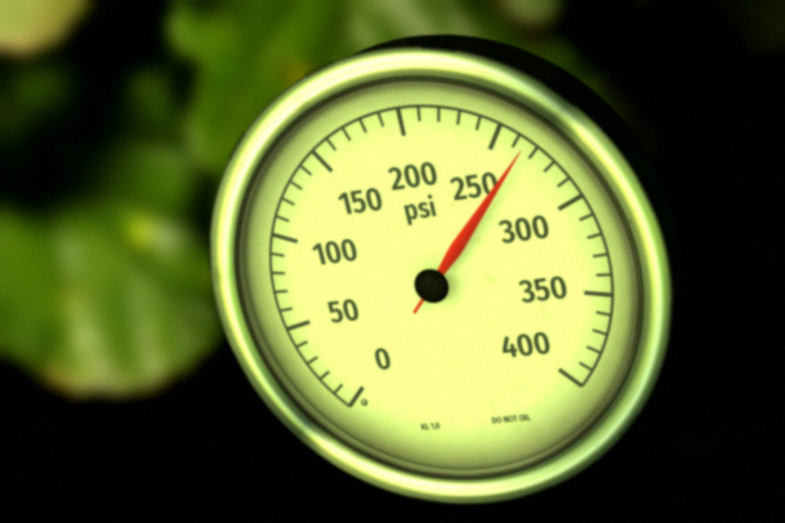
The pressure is value=265 unit=psi
